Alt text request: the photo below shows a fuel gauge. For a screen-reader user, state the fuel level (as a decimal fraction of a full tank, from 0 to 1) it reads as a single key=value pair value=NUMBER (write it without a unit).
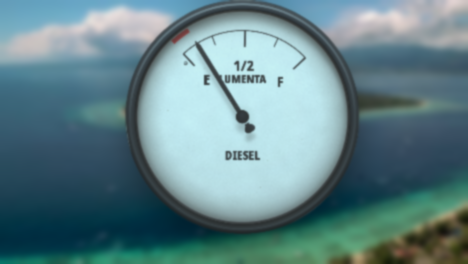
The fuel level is value=0.125
